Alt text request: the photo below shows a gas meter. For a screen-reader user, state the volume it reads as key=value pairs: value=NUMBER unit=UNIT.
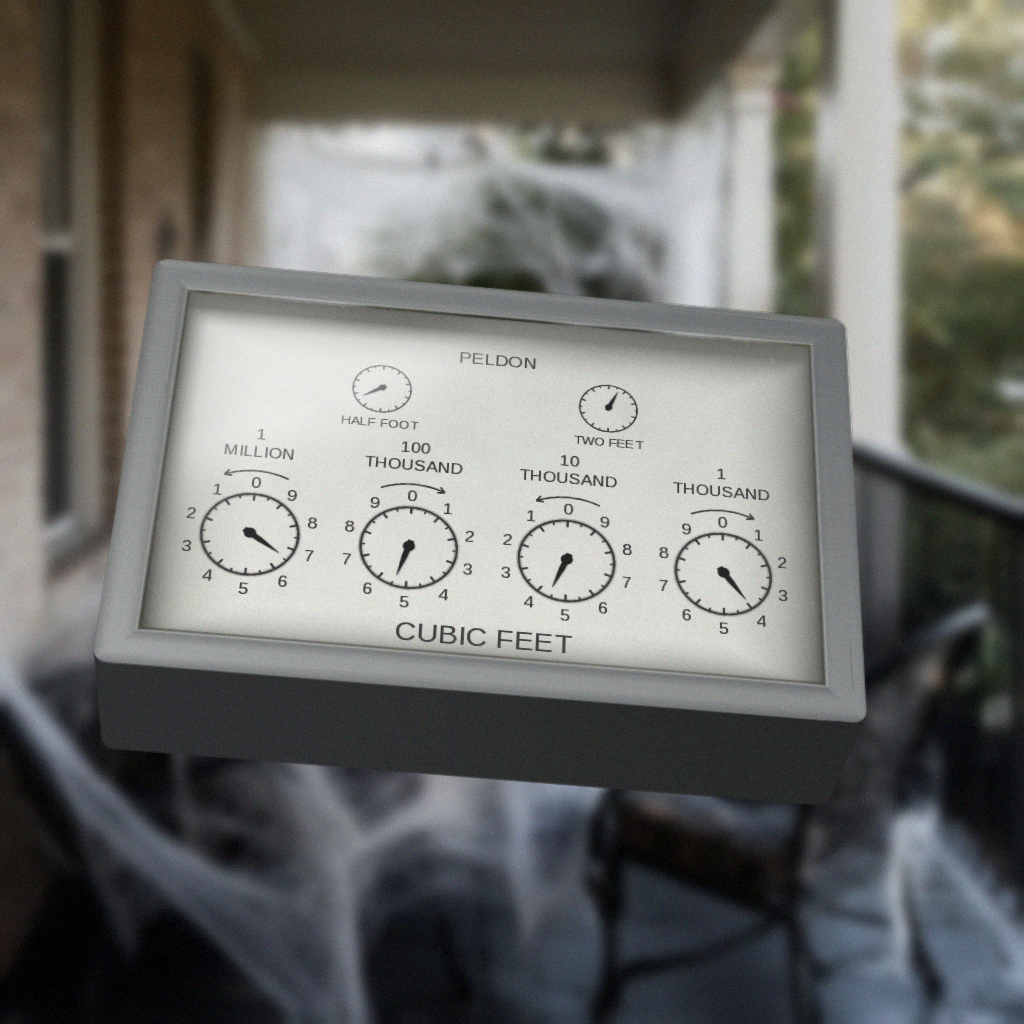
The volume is value=654400 unit=ft³
